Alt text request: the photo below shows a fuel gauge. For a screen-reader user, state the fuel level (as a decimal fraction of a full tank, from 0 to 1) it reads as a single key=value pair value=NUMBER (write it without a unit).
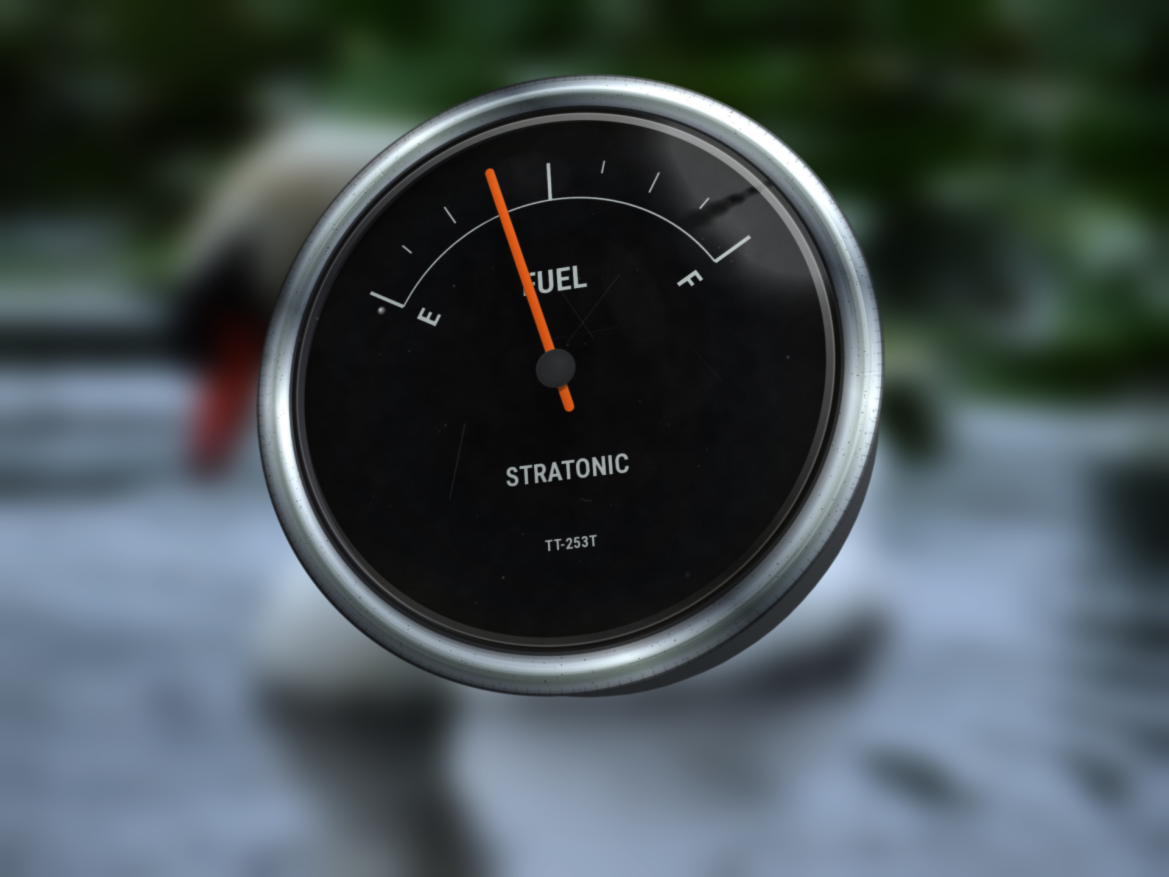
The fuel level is value=0.375
